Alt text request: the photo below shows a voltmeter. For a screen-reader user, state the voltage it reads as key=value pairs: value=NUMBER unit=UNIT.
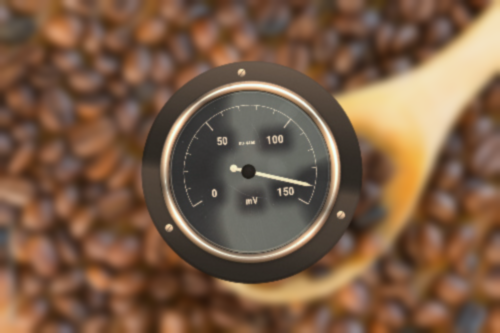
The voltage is value=140 unit=mV
